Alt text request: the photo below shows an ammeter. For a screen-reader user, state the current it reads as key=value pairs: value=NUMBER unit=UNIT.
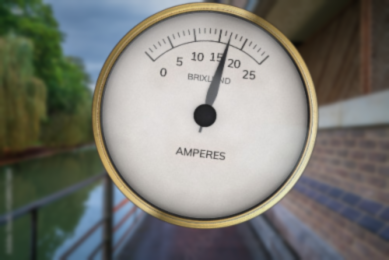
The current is value=17 unit=A
